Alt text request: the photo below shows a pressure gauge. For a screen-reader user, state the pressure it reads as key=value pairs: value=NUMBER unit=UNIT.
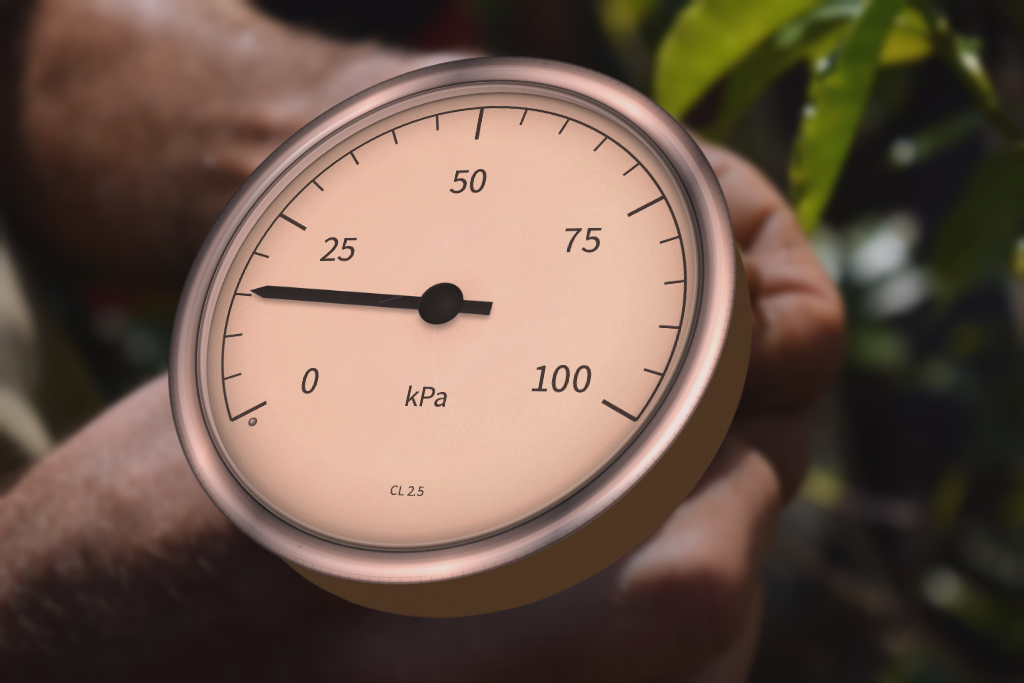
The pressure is value=15 unit=kPa
